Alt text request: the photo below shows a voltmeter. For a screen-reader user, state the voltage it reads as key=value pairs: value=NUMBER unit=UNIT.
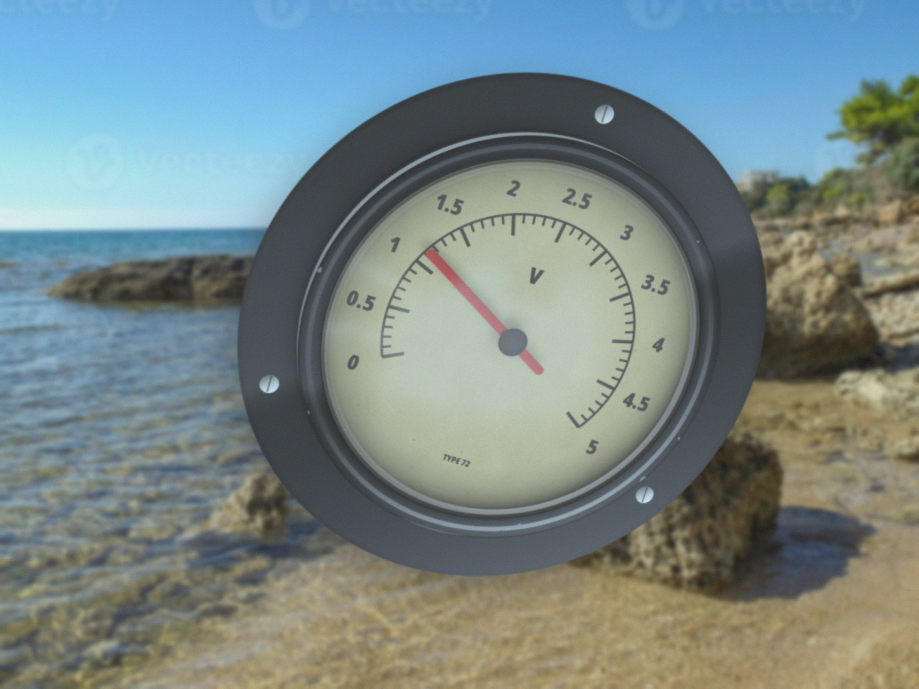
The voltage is value=1.15 unit=V
